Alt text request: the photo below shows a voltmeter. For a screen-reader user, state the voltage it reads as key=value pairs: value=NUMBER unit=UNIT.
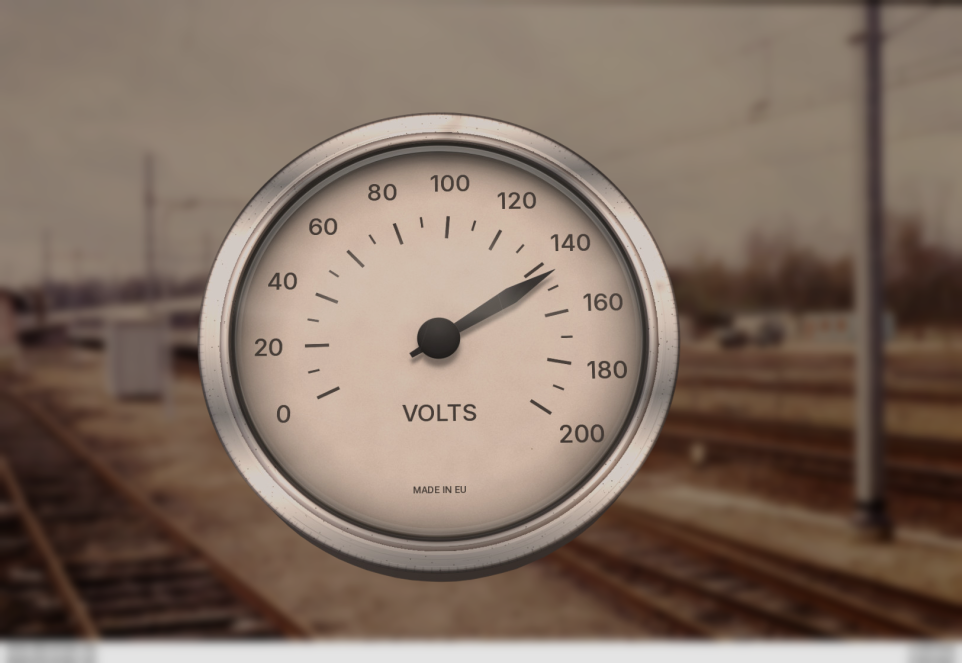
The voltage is value=145 unit=V
